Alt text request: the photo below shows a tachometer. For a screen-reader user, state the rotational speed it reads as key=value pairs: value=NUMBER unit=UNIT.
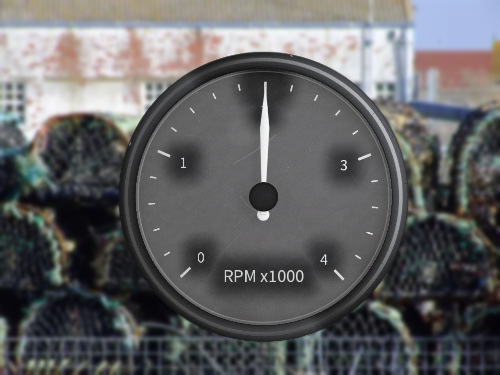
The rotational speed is value=2000 unit=rpm
